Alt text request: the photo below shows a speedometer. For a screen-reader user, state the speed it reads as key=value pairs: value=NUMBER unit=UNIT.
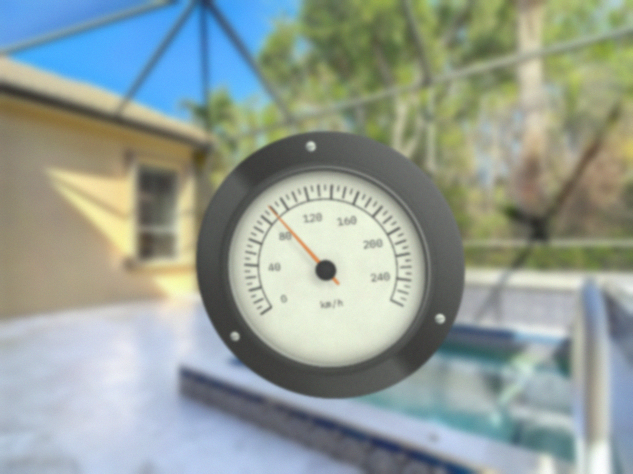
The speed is value=90 unit=km/h
